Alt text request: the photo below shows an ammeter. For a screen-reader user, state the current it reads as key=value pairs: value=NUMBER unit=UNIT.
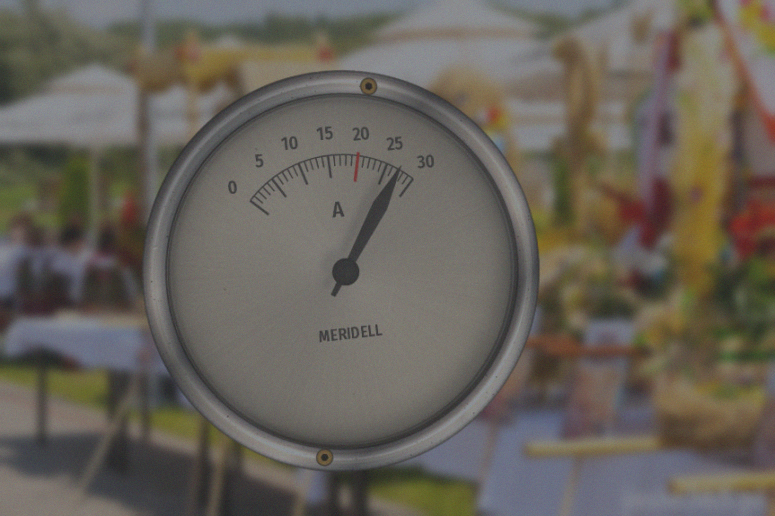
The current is value=27 unit=A
